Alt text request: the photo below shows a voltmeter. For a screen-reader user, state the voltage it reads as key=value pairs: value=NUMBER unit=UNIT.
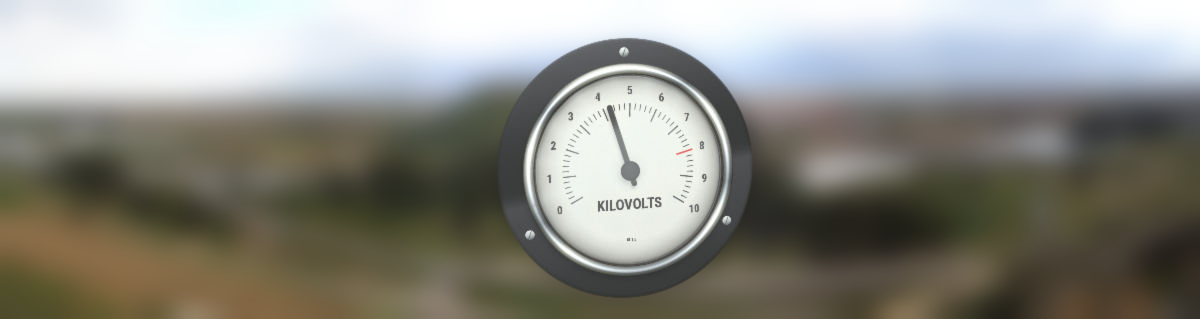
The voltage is value=4.2 unit=kV
